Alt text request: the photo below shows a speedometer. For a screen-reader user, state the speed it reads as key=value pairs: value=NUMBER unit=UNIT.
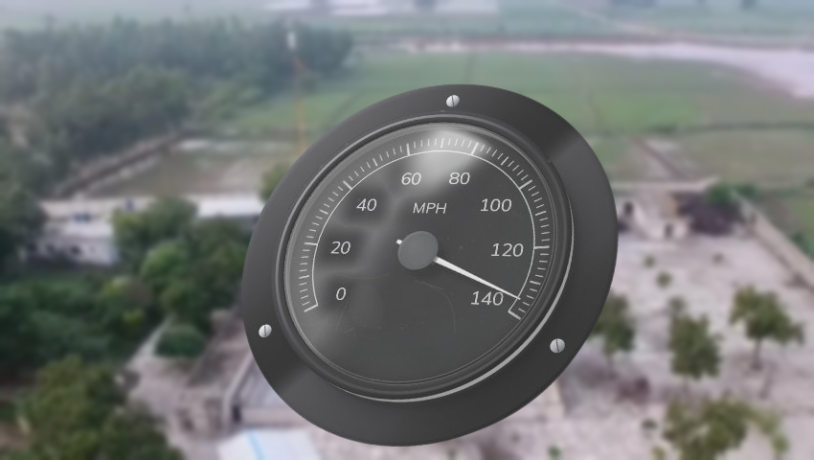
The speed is value=136 unit=mph
